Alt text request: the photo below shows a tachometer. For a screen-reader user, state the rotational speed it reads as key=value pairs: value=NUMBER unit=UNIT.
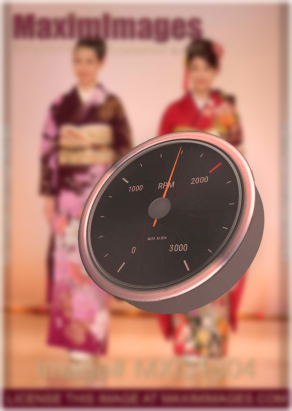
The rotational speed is value=1600 unit=rpm
